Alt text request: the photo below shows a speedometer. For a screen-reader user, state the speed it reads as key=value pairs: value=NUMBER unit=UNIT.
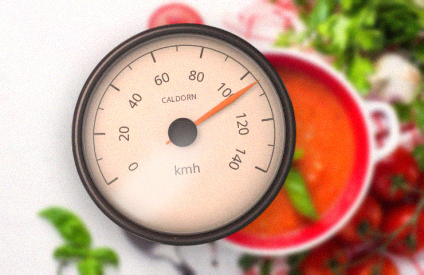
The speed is value=105 unit=km/h
